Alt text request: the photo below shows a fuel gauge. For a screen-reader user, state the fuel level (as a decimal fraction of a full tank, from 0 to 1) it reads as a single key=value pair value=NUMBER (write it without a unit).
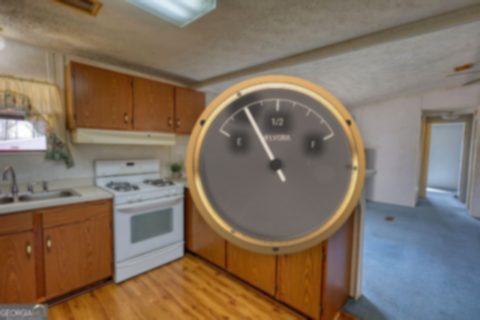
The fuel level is value=0.25
